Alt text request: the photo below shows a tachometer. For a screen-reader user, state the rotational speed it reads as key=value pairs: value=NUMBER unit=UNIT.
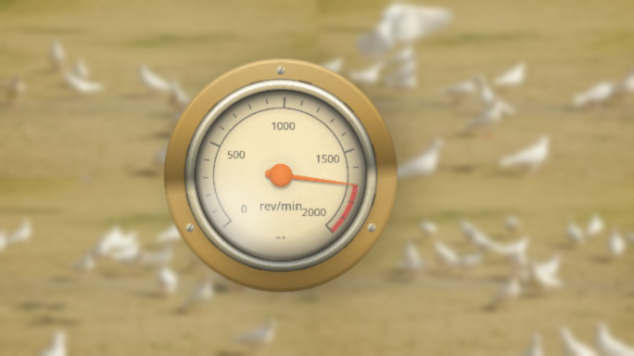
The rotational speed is value=1700 unit=rpm
